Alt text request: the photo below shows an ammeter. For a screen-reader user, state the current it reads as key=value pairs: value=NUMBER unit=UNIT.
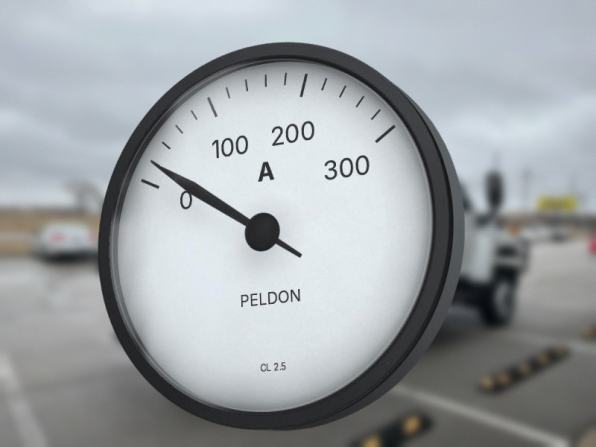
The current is value=20 unit=A
